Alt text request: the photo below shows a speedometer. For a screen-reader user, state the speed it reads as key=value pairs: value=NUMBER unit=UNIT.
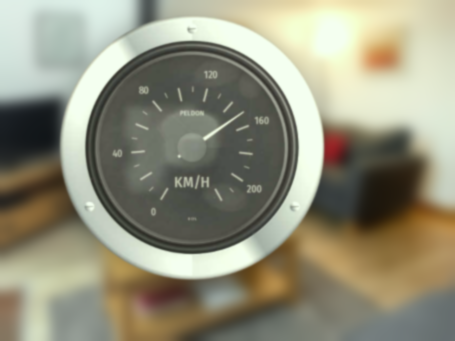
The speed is value=150 unit=km/h
